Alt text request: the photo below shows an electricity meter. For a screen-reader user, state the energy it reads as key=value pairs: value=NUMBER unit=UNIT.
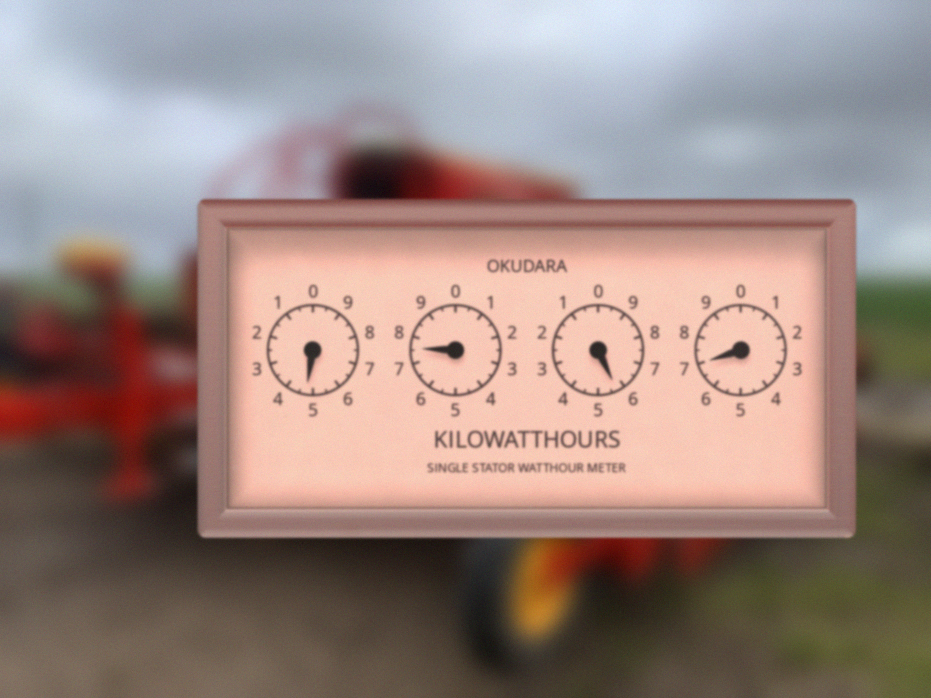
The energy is value=4757 unit=kWh
